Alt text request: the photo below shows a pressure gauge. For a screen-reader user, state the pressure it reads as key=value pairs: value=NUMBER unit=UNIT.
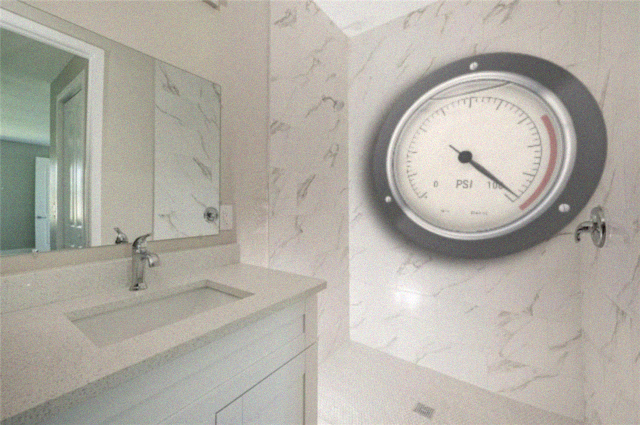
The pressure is value=98 unit=psi
